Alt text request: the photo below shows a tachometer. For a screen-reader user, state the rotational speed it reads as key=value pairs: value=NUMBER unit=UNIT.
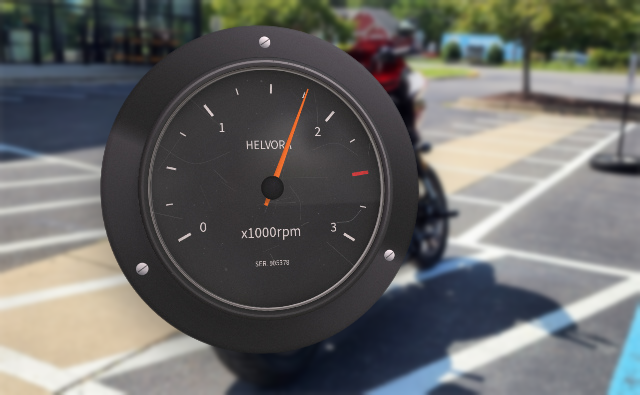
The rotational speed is value=1750 unit=rpm
